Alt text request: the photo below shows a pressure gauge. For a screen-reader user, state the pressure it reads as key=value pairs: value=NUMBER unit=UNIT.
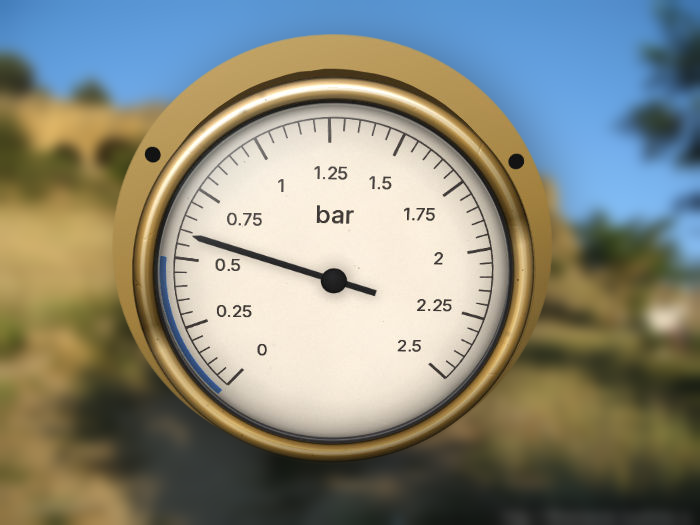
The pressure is value=0.6 unit=bar
